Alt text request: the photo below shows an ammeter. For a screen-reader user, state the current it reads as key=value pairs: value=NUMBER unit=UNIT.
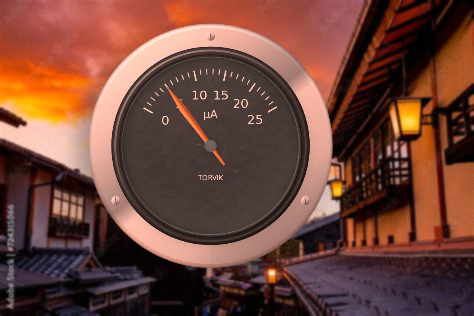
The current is value=5 unit=µA
